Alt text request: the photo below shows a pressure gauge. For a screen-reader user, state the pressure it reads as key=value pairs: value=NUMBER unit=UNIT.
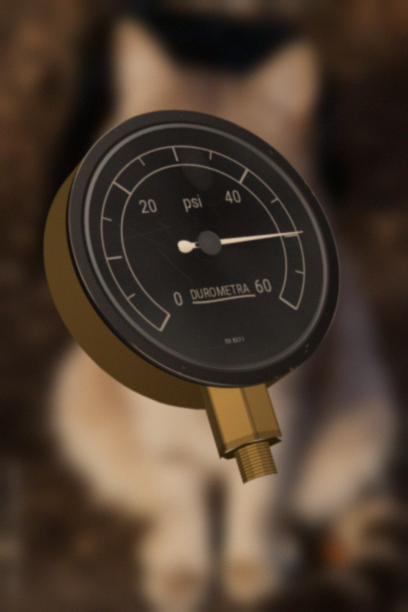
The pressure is value=50 unit=psi
